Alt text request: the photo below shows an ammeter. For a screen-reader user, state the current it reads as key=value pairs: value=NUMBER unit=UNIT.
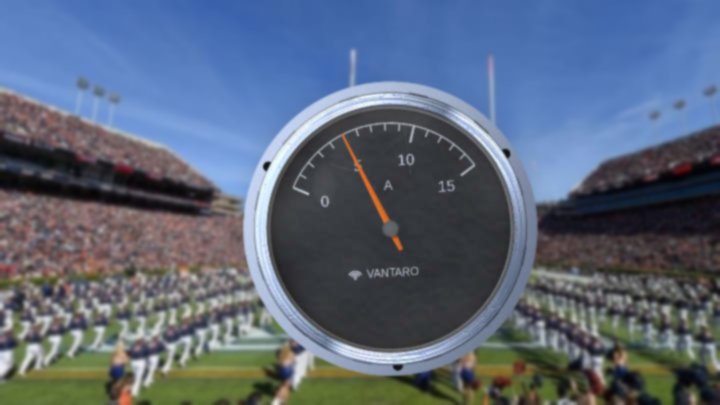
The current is value=5 unit=A
